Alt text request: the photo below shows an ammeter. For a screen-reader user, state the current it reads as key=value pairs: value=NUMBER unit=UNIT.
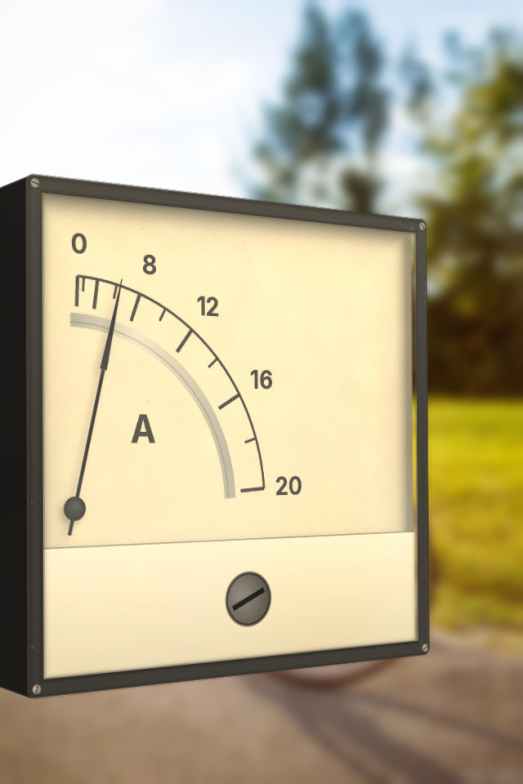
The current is value=6 unit=A
